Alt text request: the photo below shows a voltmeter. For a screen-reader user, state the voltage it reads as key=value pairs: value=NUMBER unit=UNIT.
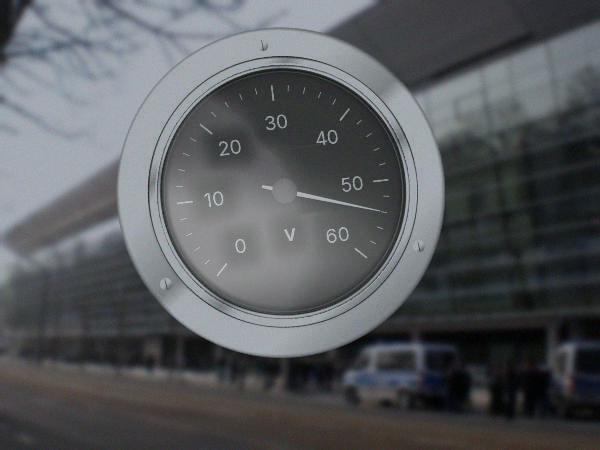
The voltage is value=54 unit=V
